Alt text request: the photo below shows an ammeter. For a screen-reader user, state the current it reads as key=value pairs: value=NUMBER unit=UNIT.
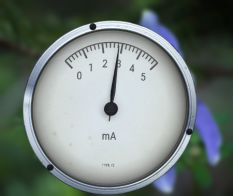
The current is value=2.8 unit=mA
